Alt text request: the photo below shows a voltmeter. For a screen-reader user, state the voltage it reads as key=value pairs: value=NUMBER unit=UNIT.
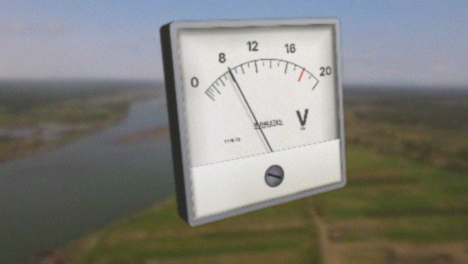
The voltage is value=8 unit=V
